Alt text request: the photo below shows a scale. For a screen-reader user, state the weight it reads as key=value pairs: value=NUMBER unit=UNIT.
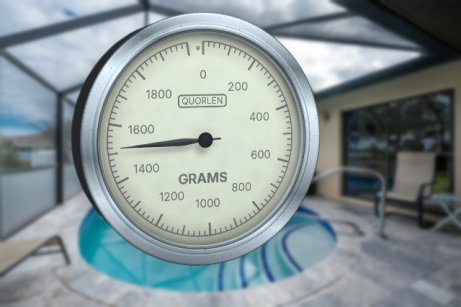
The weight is value=1520 unit=g
